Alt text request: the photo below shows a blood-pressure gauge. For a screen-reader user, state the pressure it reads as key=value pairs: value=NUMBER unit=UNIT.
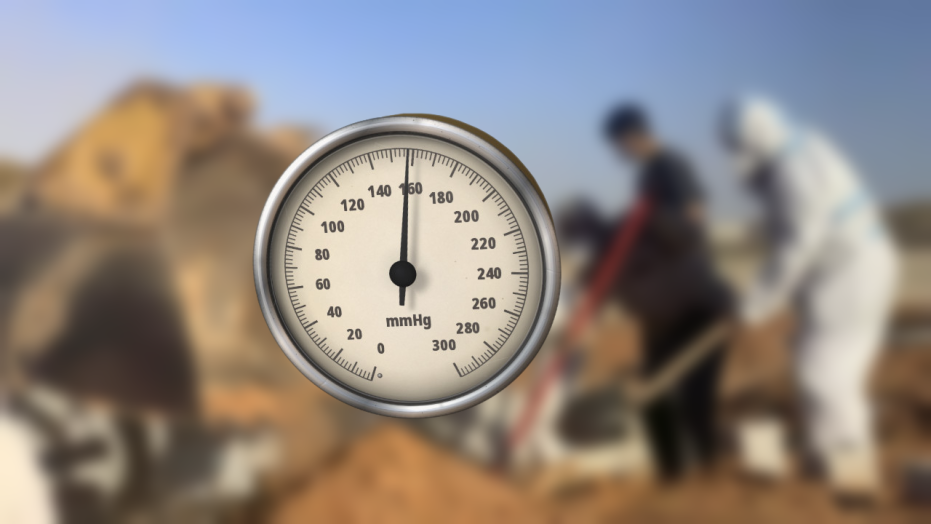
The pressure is value=158 unit=mmHg
